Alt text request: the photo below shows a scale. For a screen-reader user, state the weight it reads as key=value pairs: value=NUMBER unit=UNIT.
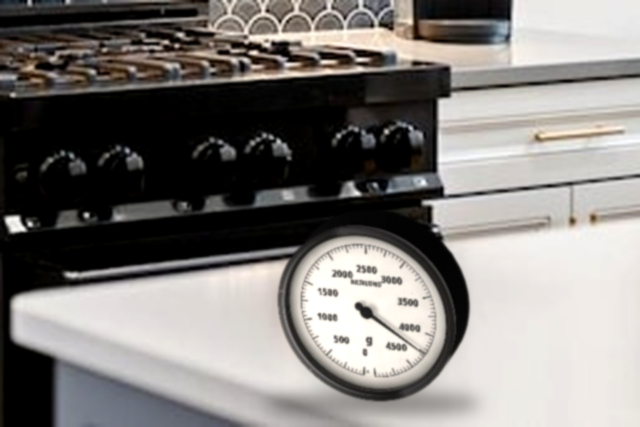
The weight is value=4250 unit=g
